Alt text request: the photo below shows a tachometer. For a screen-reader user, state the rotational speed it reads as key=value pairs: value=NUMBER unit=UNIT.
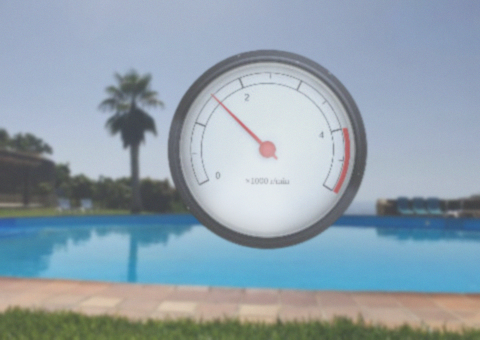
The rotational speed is value=1500 unit=rpm
